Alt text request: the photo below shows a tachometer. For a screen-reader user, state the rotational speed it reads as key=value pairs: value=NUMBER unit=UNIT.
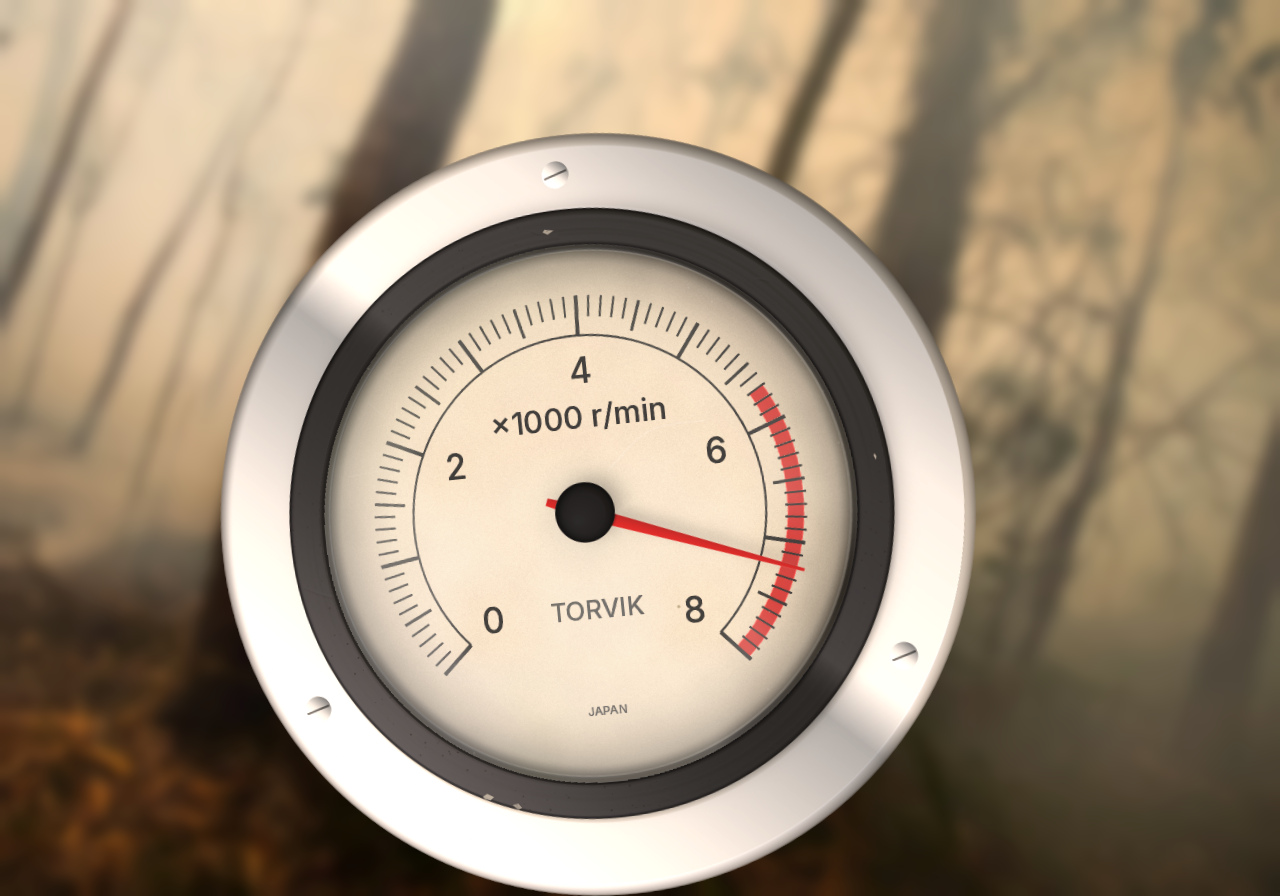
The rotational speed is value=7200 unit=rpm
